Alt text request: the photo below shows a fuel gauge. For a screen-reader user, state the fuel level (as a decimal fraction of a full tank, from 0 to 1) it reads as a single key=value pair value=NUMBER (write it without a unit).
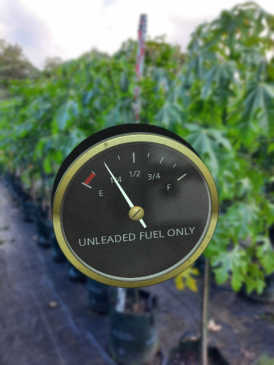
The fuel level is value=0.25
